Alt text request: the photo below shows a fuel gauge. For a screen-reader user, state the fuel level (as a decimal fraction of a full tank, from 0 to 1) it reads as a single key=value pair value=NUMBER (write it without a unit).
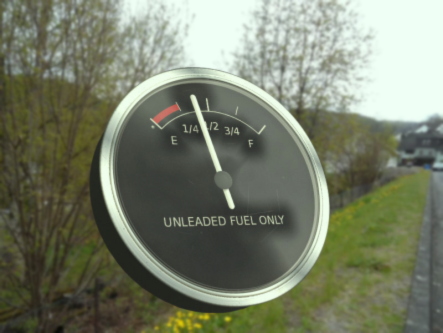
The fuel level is value=0.375
